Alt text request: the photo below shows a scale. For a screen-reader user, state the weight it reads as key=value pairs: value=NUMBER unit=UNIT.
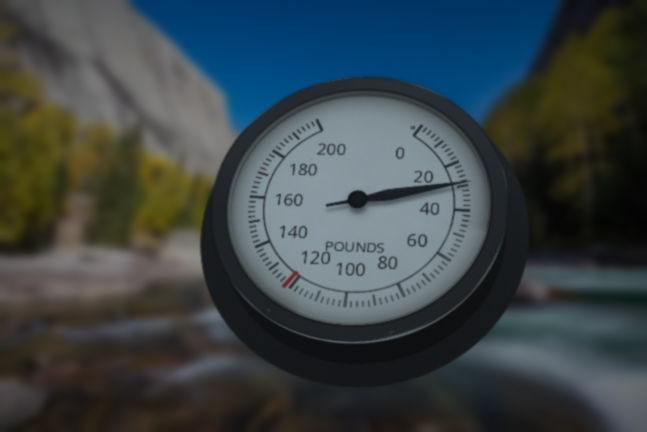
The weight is value=30 unit=lb
